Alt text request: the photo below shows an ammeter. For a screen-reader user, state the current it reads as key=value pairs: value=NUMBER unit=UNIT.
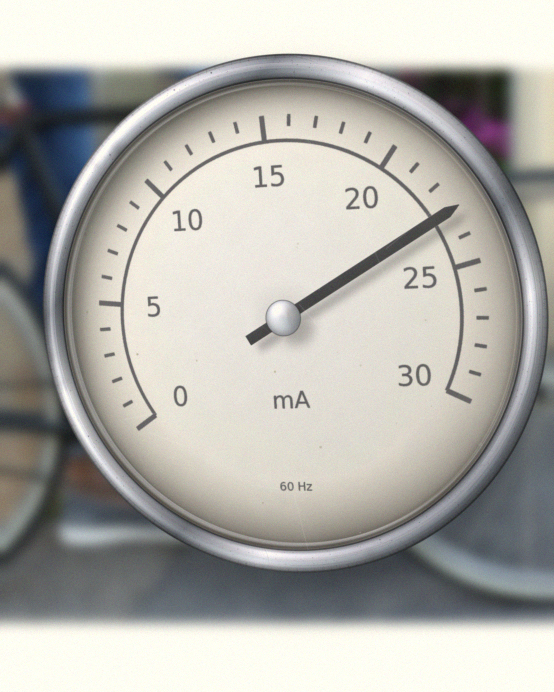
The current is value=23 unit=mA
